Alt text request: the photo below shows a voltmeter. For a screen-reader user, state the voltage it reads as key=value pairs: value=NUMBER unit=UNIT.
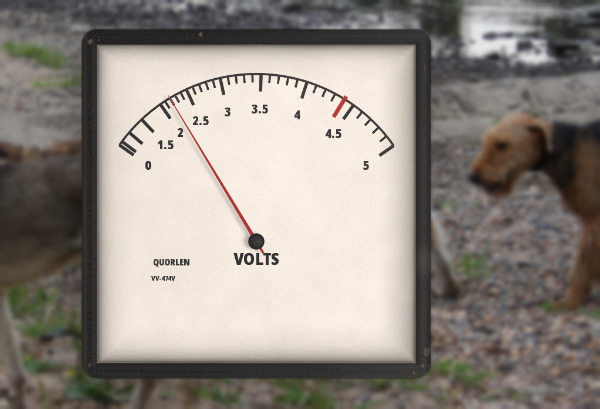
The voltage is value=2.2 unit=V
